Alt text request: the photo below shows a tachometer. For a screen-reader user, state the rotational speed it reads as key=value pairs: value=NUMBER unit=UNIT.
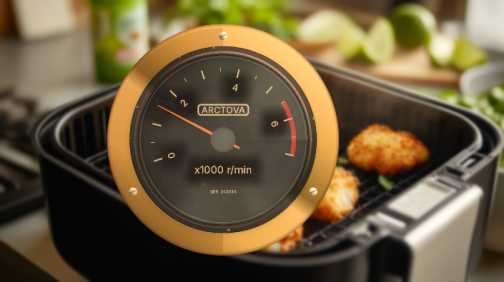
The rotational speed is value=1500 unit=rpm
